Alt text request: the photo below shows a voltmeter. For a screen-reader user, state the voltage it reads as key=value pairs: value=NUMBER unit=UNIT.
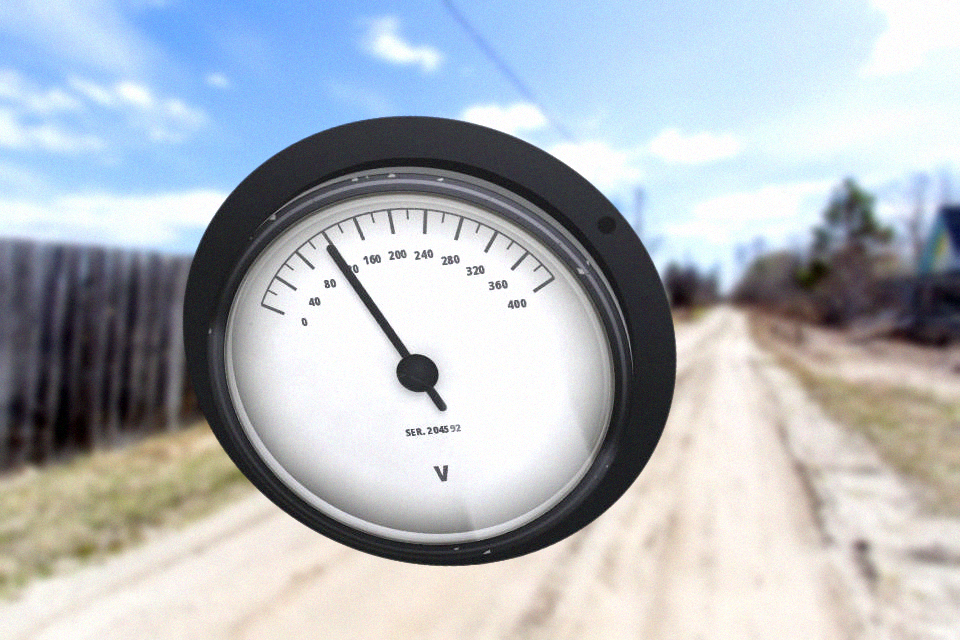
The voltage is value=120 unit=V
